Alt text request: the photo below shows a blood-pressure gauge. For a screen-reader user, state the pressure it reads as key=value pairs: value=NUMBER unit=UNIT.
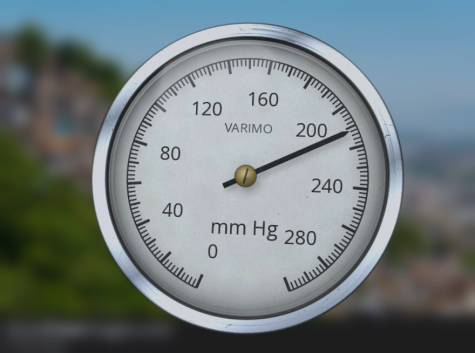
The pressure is value=212 unit=mmHg
